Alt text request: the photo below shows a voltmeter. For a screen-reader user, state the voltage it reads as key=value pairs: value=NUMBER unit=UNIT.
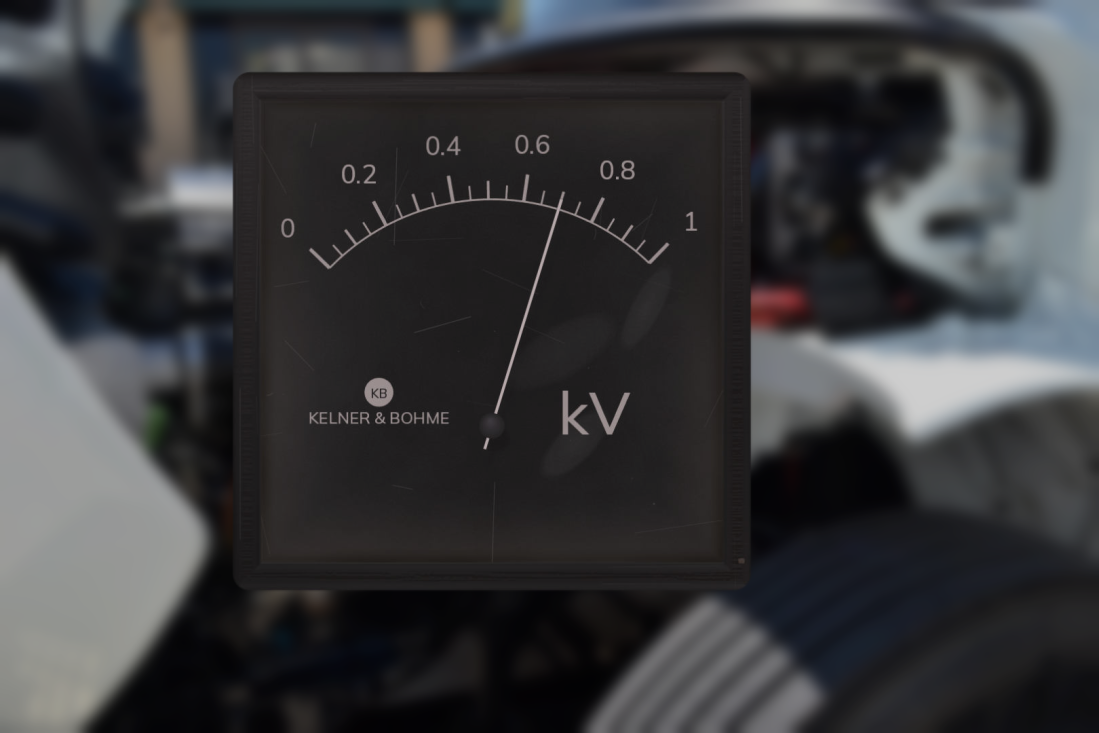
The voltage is value=0.7 unit=kV
